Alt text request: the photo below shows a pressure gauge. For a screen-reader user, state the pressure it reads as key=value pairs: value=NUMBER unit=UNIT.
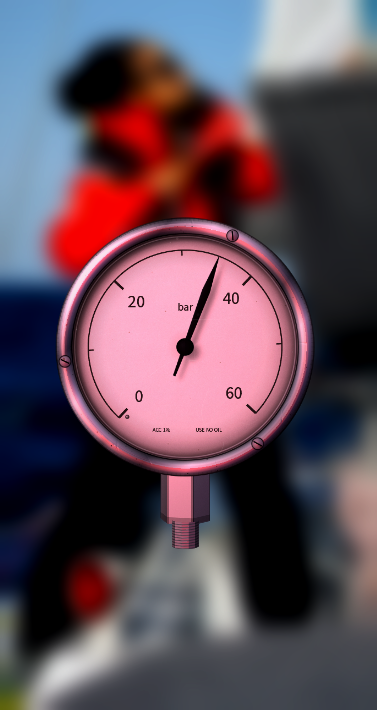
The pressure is value=35 unit=bar
